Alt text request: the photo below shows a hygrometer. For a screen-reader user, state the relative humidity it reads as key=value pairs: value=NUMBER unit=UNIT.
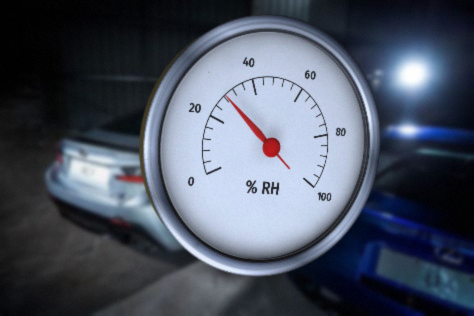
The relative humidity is value=28 unit=%
